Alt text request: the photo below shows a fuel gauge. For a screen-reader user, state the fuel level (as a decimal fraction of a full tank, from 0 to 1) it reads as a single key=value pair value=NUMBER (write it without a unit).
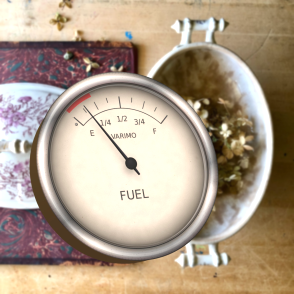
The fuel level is value=0.125
